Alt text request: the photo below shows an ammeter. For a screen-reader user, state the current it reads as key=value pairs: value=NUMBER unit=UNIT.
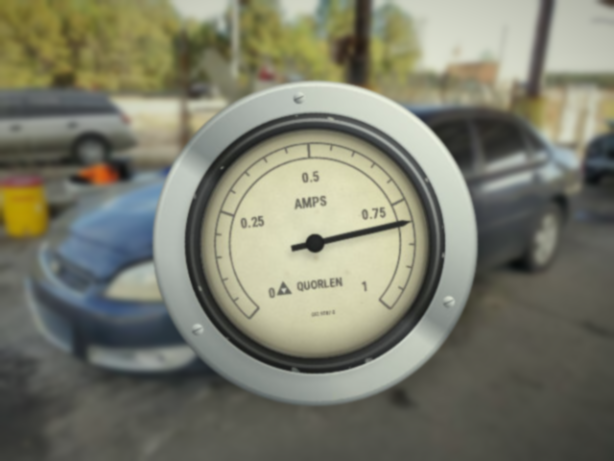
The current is value=0.8 unit=A
